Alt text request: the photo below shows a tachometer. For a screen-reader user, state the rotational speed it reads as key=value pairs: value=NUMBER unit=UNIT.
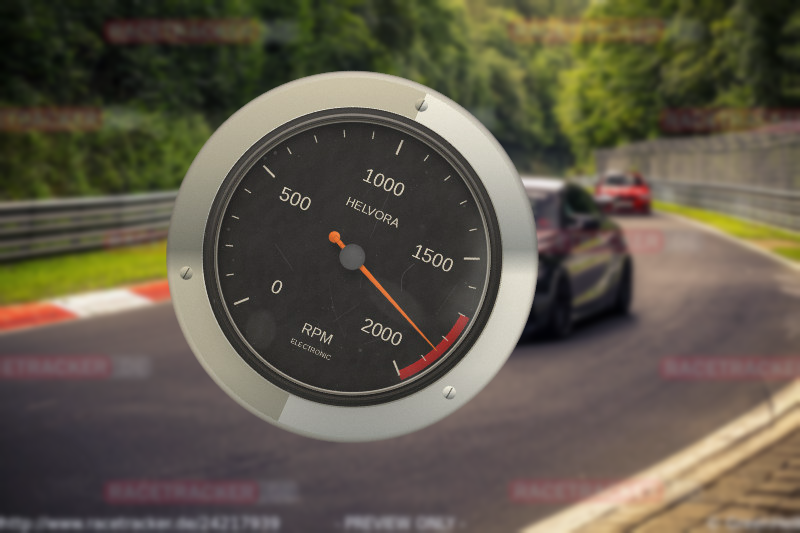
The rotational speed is value=1850 unit=rpm
